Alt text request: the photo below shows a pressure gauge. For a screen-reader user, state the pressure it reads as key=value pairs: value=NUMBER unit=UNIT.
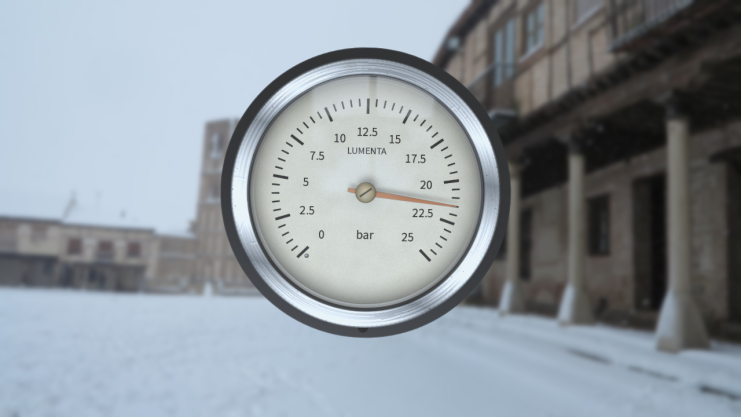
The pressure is value=21.5 unit=bar
